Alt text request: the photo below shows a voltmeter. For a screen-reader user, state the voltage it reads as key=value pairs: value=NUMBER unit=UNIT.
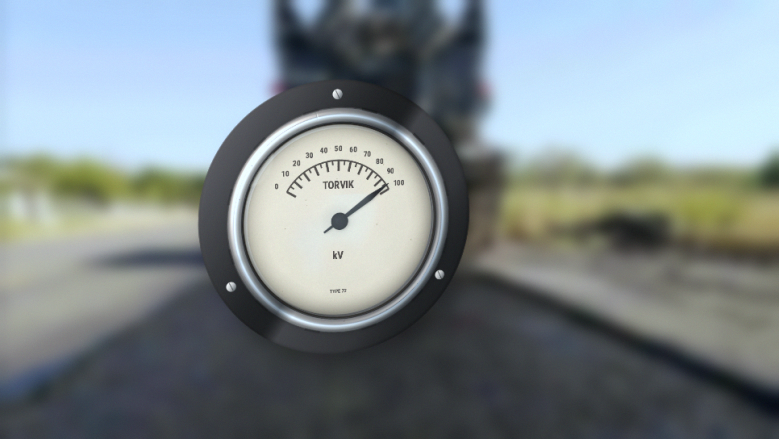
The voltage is value=95 unit=kV
